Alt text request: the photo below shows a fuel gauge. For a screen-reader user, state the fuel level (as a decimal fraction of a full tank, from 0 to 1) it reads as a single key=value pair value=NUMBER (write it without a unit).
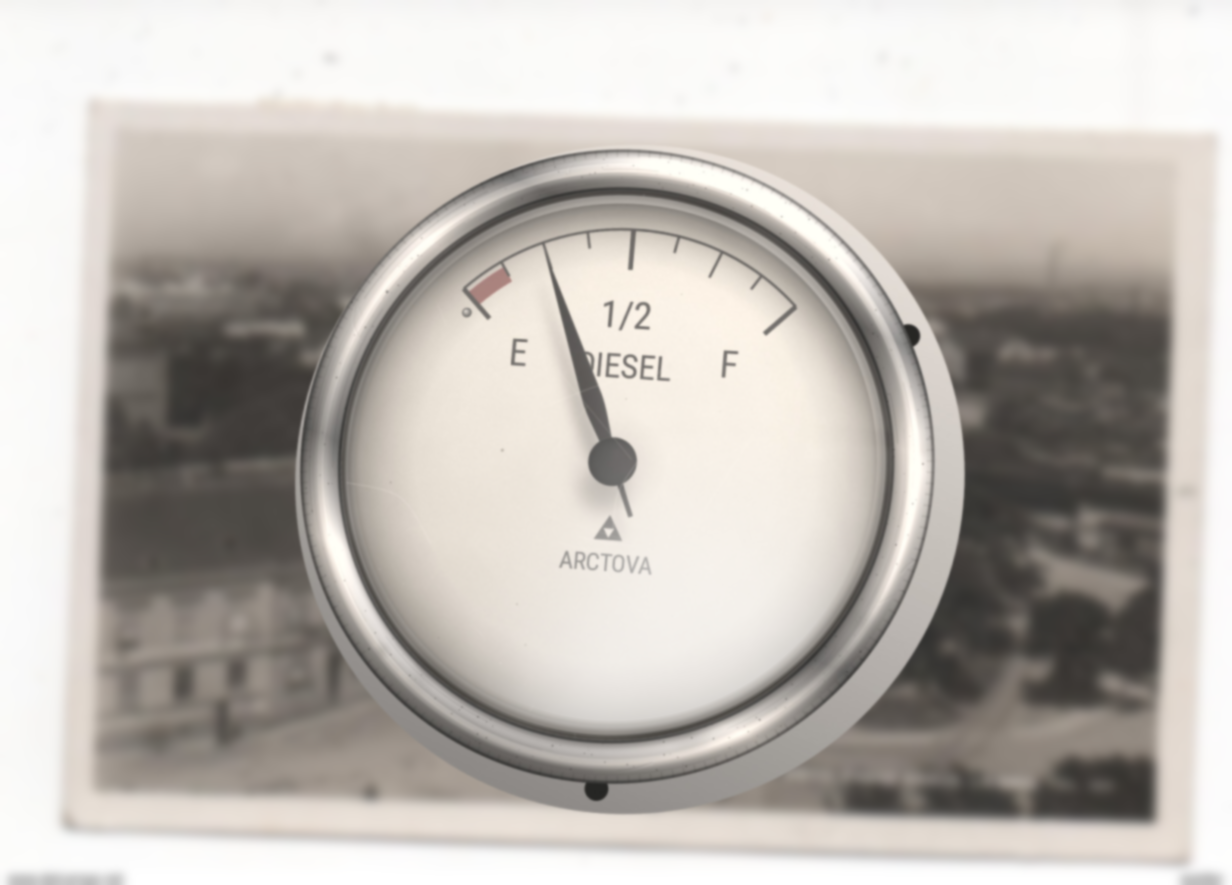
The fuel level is value=0.25
